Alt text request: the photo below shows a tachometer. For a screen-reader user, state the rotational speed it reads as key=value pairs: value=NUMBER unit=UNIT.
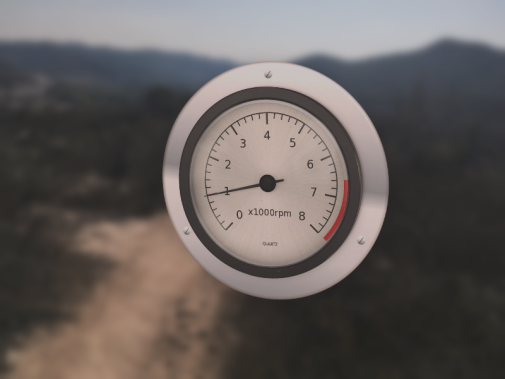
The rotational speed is value=1000 unit=rpm
